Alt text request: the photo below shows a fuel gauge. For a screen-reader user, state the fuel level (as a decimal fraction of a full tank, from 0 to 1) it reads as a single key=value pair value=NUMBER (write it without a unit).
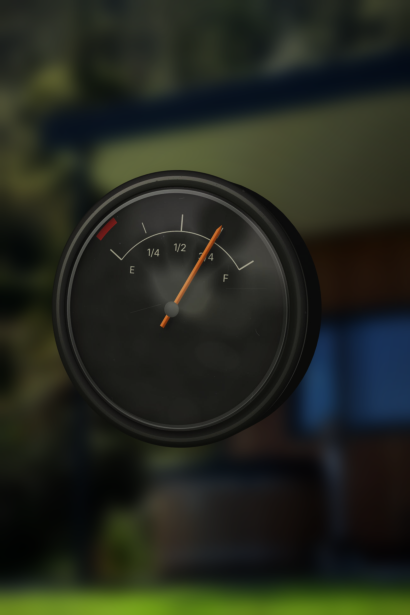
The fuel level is value=0.75
